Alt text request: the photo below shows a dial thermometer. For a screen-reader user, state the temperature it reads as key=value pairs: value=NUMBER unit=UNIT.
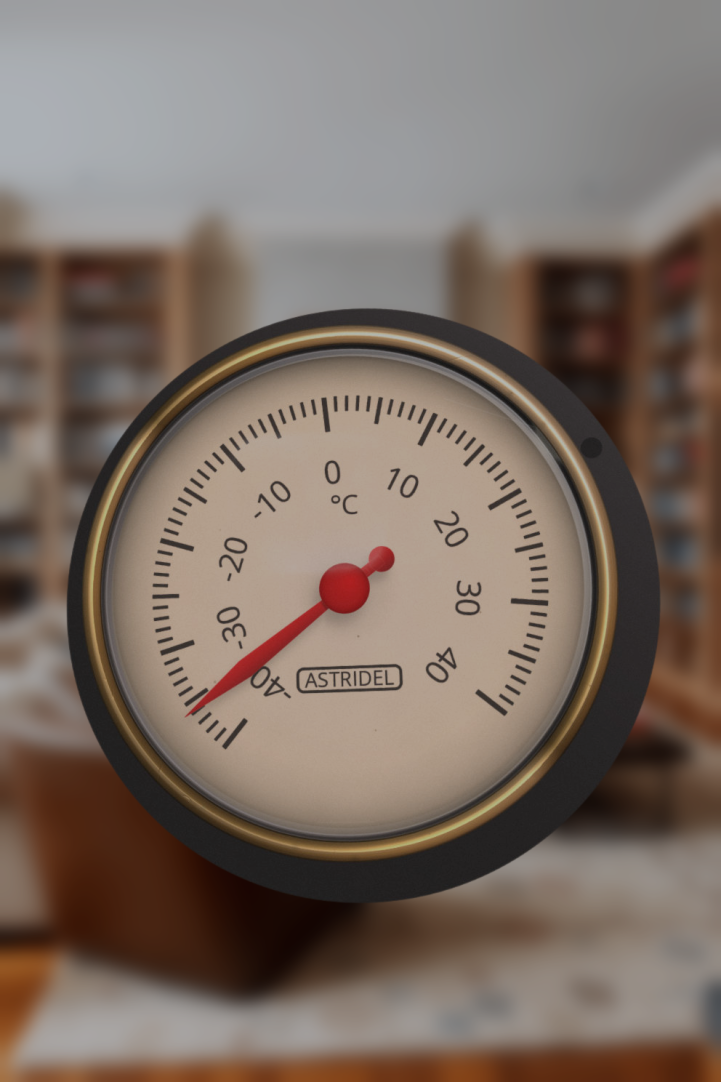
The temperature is value=-36 unit=°C
